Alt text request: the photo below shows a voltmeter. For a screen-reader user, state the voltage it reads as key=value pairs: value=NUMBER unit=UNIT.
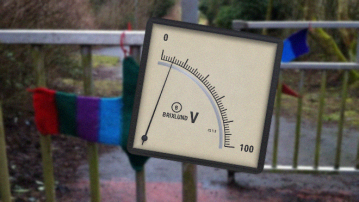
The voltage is value=10 unit=V
